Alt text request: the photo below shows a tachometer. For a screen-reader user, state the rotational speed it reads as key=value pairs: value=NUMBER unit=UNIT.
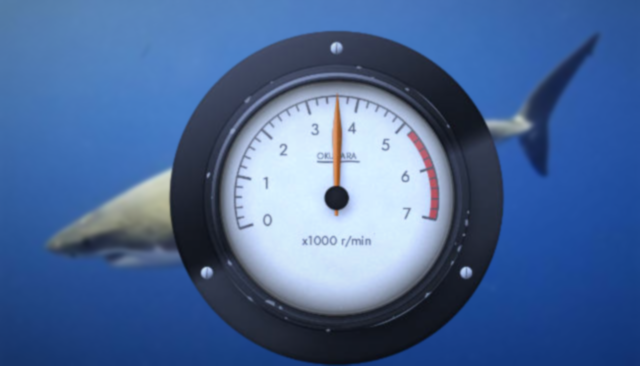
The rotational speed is value=3600 unit=rpm
